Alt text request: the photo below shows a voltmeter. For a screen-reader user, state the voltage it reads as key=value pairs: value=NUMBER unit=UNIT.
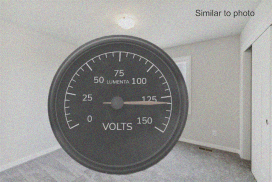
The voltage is value=130 unit=V
